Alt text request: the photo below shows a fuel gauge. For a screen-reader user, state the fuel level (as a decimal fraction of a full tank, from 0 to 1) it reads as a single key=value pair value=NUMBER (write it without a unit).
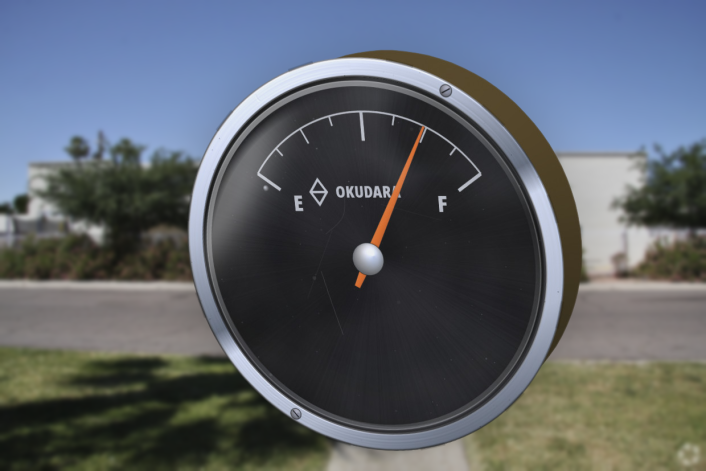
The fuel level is value=0.75
